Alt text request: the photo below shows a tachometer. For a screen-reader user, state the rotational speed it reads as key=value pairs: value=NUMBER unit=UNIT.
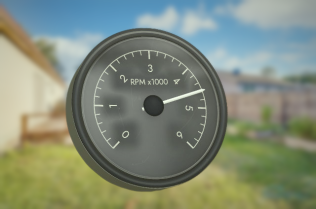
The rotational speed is value=4600 unit=rpm
